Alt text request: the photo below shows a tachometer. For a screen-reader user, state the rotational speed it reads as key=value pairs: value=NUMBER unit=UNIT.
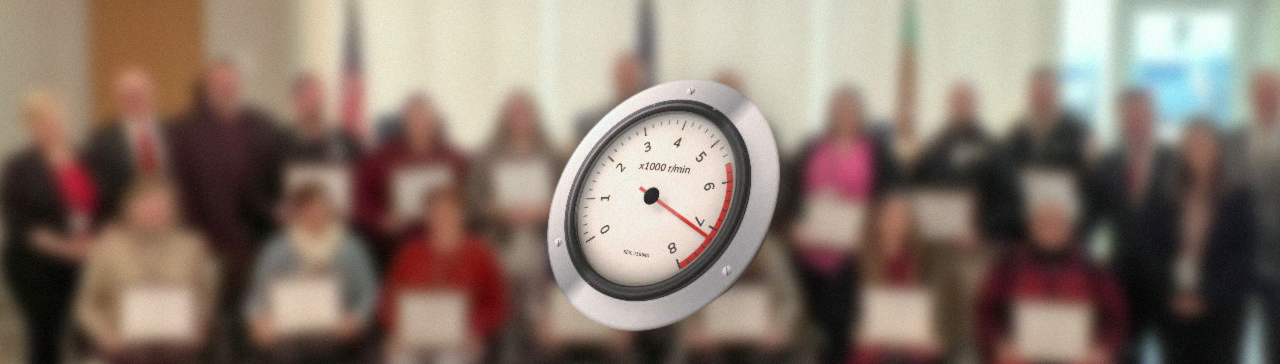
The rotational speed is value=7200 unit=rpm
